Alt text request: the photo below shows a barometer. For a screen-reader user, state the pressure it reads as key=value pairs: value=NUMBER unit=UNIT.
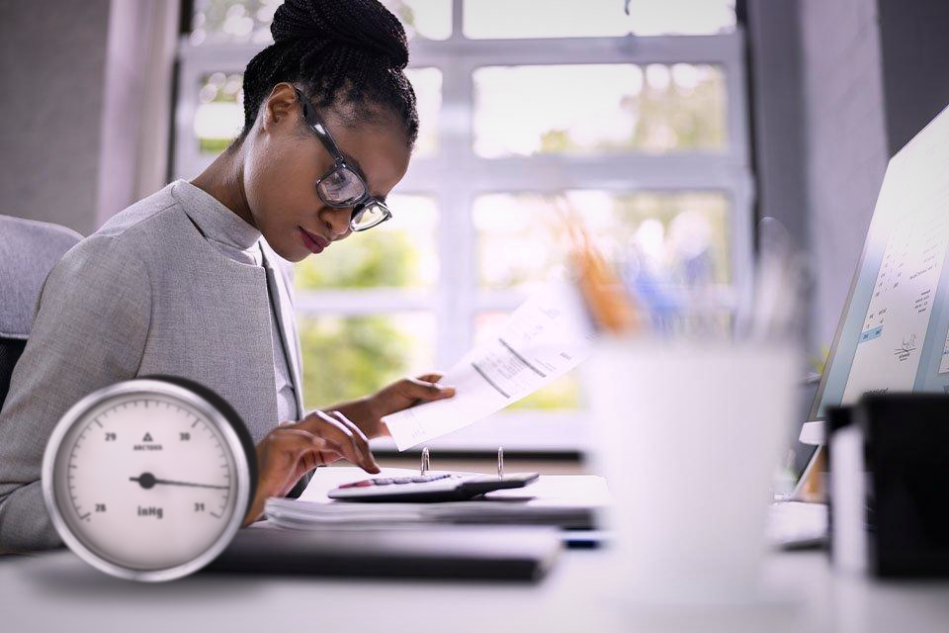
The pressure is value=30.7 unit=inHg
